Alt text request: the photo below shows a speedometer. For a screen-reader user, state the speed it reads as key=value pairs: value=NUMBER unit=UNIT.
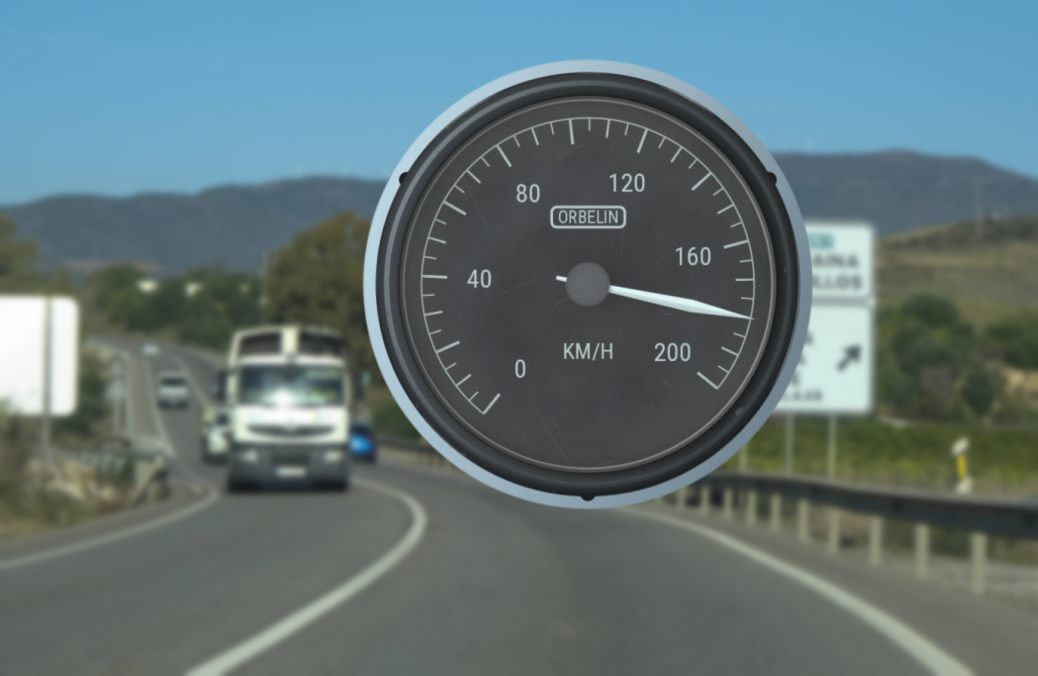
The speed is value=180 unit=km/h
